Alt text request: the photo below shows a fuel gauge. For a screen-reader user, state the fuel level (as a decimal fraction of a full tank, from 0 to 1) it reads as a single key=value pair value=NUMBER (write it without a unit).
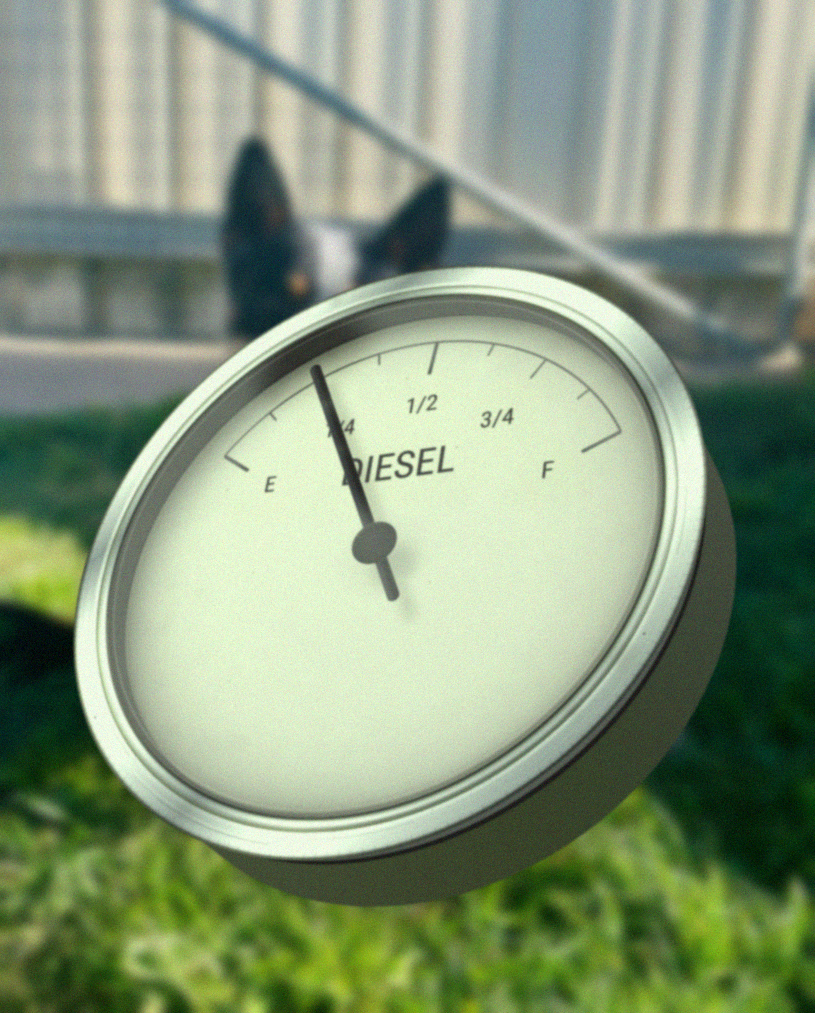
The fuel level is value=0.25
